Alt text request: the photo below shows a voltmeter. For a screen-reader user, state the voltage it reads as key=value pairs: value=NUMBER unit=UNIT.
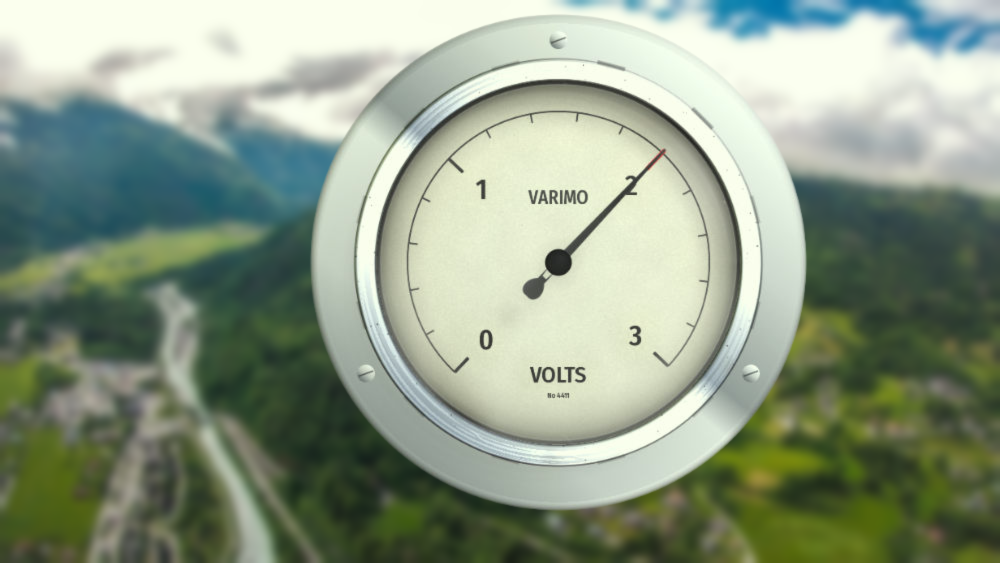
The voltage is value=2 unit=V
